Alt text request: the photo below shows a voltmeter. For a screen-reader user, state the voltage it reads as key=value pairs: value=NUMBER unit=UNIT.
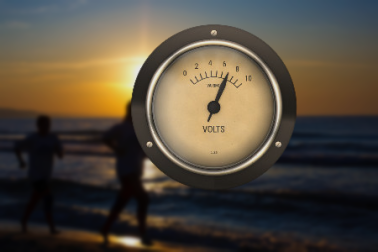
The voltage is value=7 unit=V
